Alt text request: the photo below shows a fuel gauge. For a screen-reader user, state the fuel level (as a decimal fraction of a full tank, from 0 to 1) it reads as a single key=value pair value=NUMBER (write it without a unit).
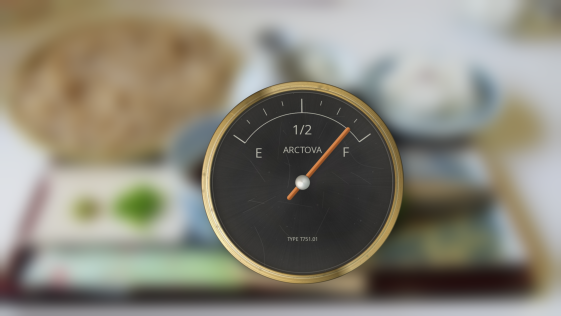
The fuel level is value=0.875
